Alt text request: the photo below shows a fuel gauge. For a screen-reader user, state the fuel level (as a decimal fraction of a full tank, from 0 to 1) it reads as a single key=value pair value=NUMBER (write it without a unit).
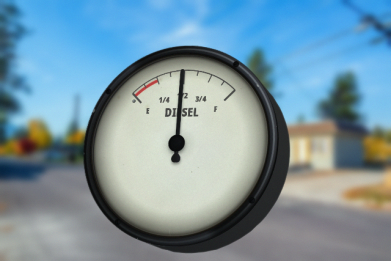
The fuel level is value=0.5
